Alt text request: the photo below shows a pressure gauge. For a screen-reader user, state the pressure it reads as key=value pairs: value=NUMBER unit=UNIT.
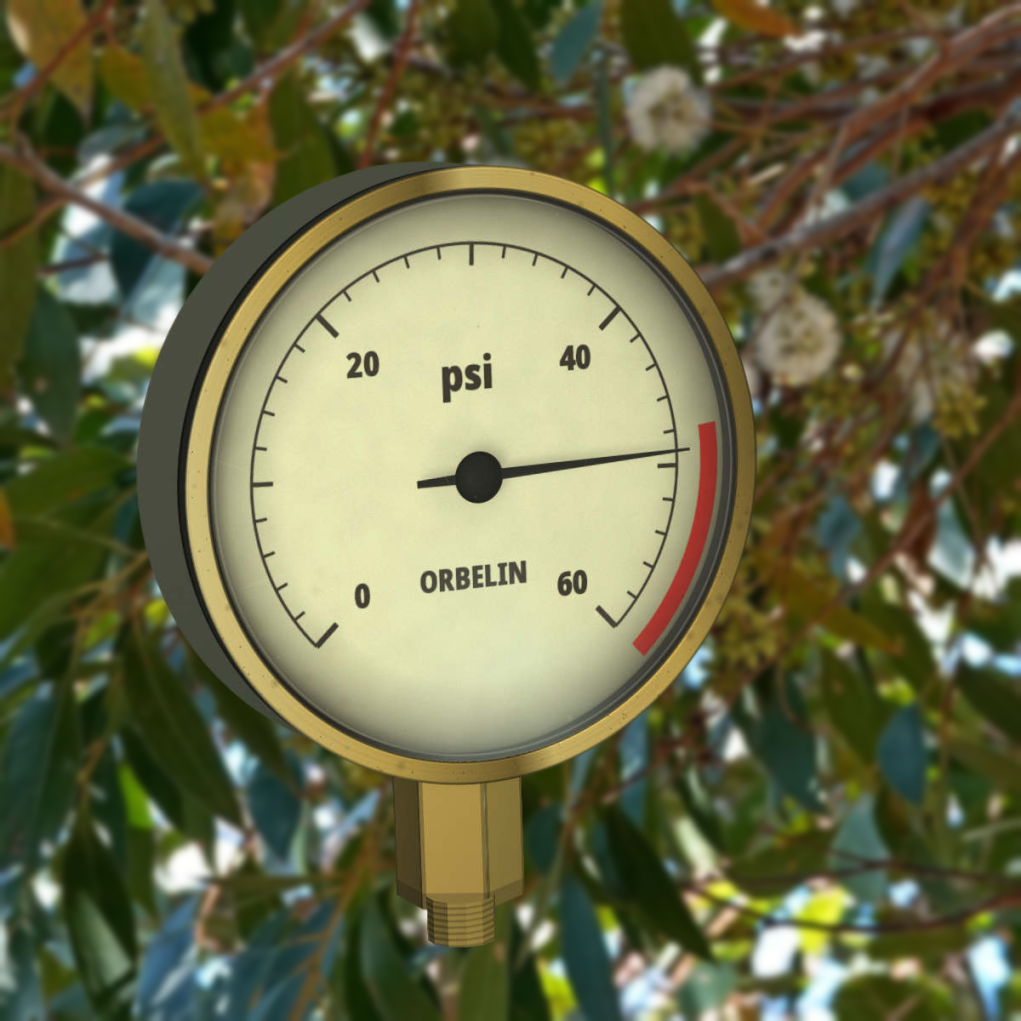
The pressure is value=49 unit=psi
